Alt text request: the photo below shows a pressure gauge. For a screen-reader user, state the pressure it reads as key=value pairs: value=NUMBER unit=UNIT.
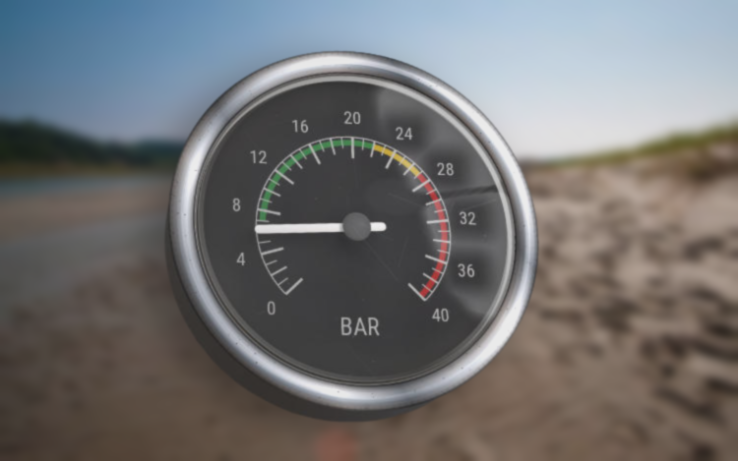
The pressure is value=6 unit=bar
